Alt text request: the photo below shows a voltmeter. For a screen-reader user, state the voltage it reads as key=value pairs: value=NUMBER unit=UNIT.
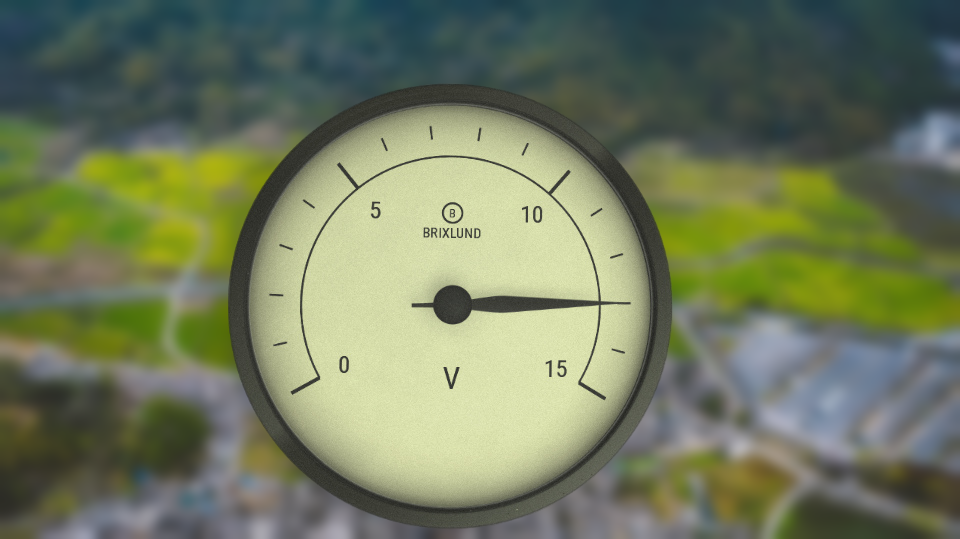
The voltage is value=13 unit=V
